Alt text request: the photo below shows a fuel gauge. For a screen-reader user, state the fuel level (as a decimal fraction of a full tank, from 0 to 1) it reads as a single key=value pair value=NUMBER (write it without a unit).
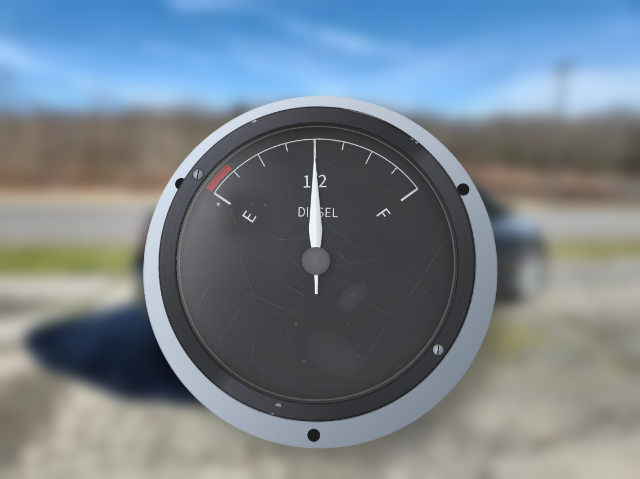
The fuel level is value=0.5
